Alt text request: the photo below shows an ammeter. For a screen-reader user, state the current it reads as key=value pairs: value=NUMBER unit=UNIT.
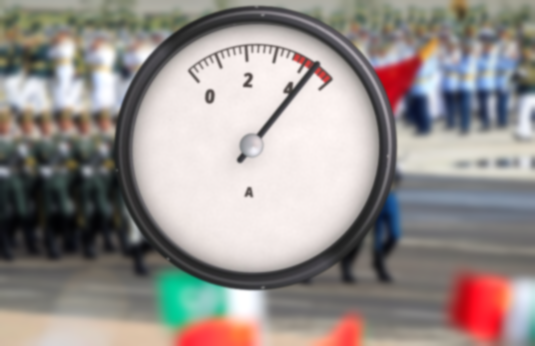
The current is value=4.4 unit=A
